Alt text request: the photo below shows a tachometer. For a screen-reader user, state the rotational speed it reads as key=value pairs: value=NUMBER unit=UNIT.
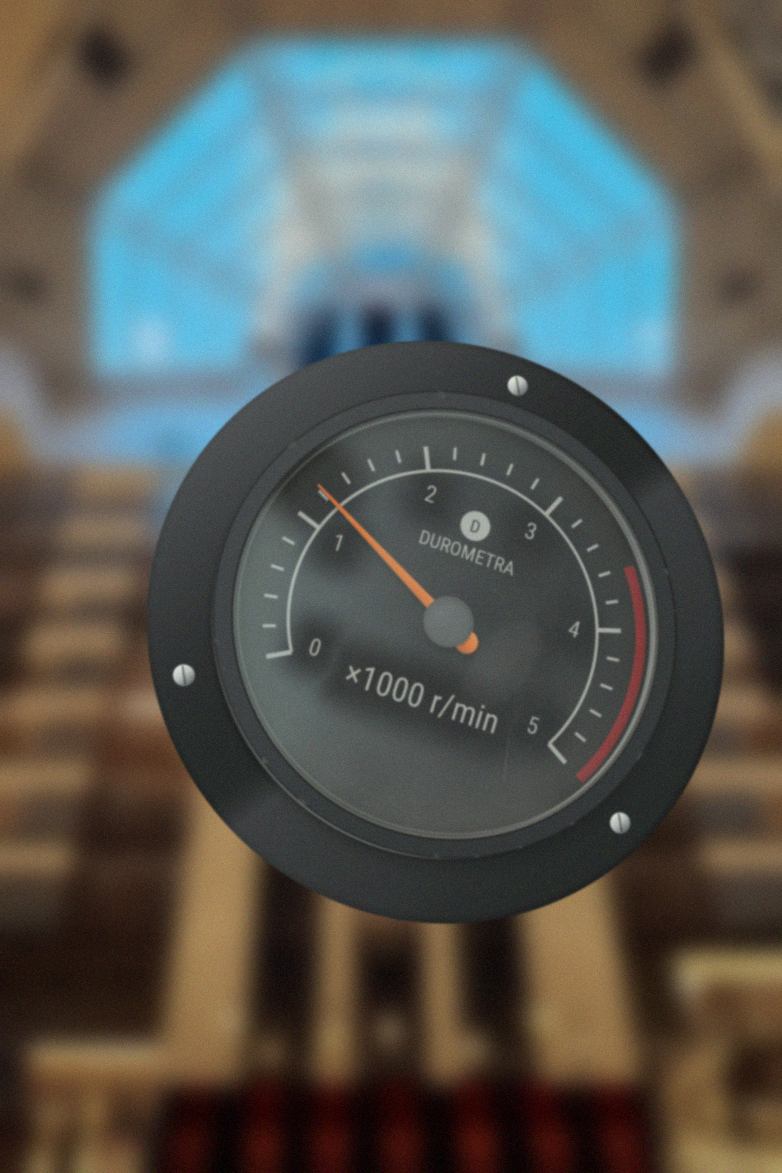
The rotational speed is value=1200 unit=rpm
